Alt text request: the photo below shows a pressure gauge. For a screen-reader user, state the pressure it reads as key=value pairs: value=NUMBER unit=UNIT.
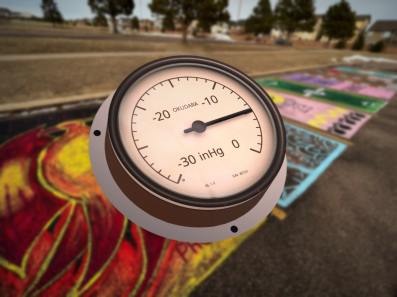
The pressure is value=-5 unit=inHg
